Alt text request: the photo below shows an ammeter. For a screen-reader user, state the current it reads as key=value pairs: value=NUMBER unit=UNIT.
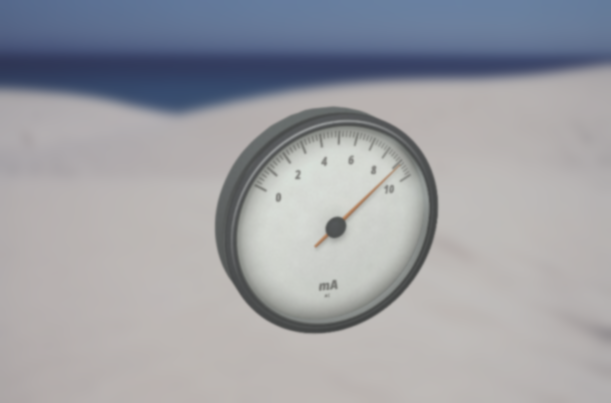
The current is value=9 unit=mA
